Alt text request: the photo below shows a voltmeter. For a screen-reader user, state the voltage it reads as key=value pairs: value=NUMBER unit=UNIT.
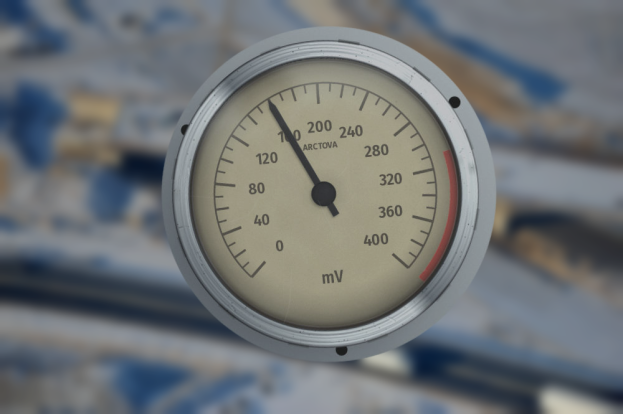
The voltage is value=160 unit=mV
